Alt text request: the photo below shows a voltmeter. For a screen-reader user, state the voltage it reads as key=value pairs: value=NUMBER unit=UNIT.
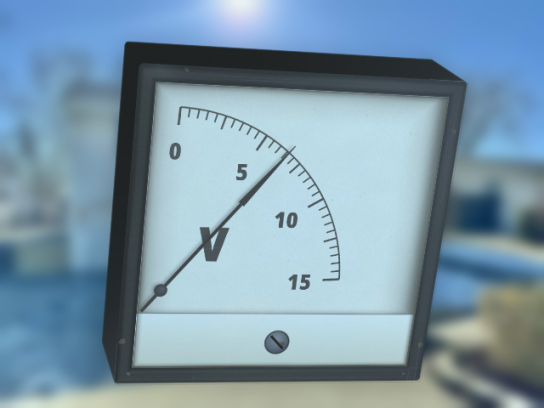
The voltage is value=6.5 unit=V
